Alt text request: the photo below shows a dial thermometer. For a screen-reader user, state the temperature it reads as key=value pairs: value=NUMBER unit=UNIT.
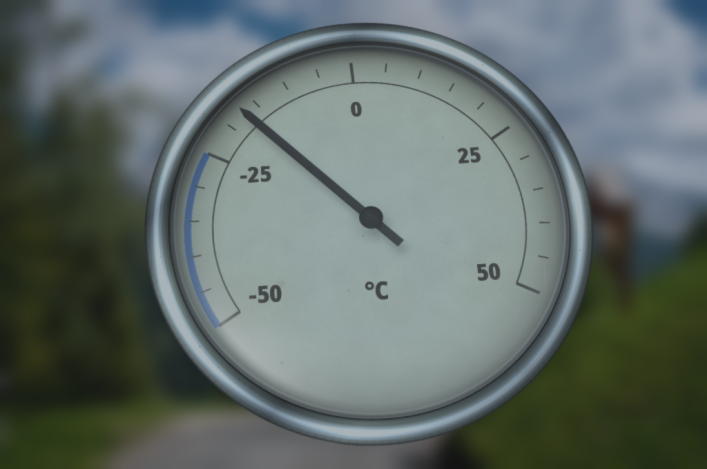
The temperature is value=-17.5 unit=°C
